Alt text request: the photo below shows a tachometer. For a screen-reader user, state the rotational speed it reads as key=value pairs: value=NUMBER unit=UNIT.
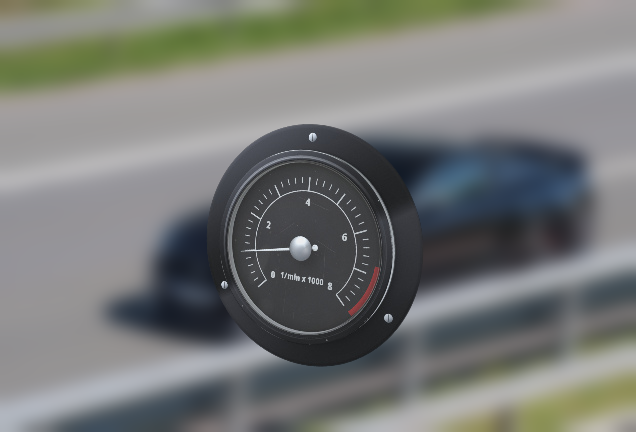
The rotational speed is value=1000 unit=rpm
